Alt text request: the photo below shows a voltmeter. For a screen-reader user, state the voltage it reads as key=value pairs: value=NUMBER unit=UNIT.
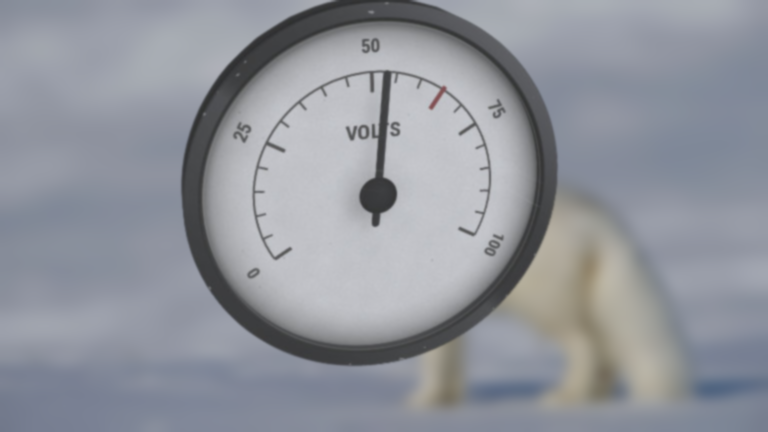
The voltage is value=52.5 unit=V
